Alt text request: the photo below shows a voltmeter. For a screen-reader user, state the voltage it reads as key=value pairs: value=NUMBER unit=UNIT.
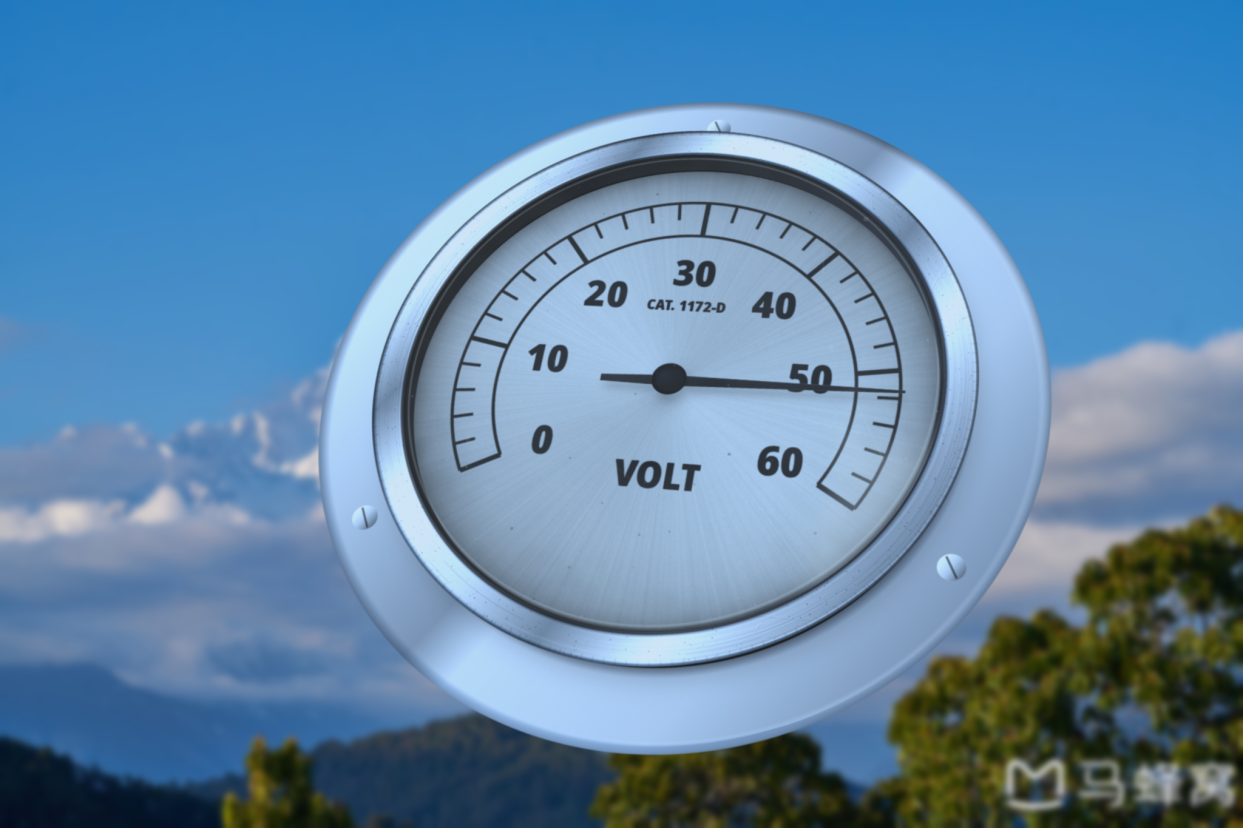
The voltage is value=52 unit=V
